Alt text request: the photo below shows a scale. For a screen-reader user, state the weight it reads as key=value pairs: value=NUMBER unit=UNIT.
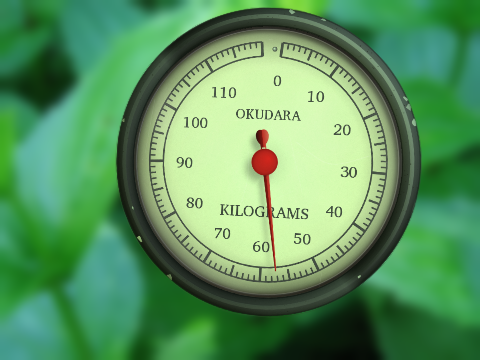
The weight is value=57 unit=kg
